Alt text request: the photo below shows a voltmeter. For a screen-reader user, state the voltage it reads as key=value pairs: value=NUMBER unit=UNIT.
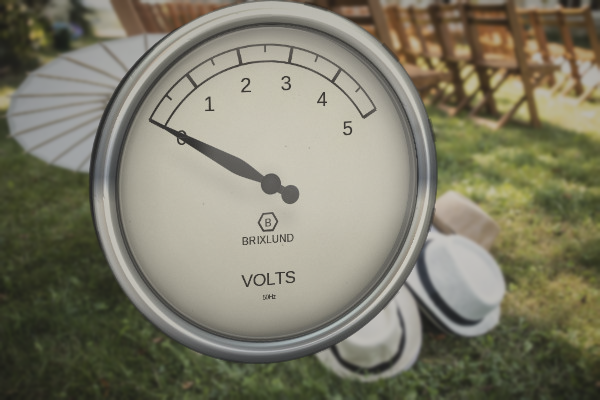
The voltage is value=0 unit=V
